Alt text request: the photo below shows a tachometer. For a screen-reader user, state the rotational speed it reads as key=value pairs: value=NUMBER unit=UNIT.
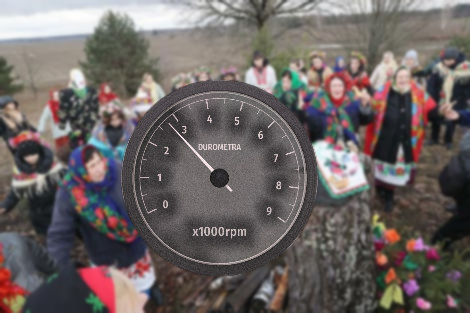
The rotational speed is value=2750 unit=rpm
